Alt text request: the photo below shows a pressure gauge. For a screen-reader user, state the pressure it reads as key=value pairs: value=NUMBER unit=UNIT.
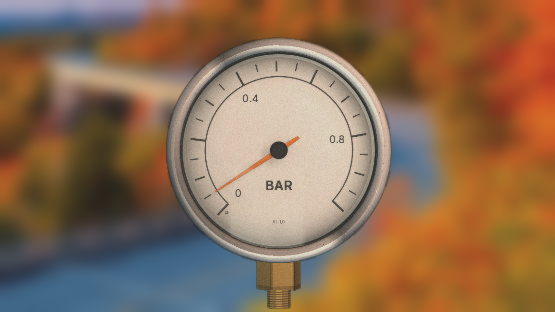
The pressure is value=0.05 unit=bar
